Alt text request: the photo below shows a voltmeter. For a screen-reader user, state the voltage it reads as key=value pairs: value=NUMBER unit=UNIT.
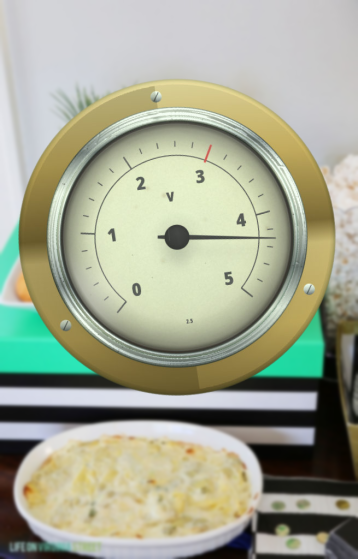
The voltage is value=4.3 unit=V
